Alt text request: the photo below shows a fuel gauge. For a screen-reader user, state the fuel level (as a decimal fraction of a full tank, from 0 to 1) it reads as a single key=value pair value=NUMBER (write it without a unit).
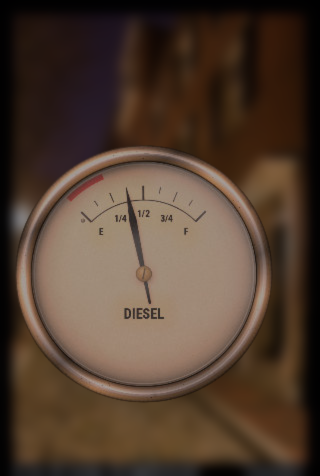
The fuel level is value=0.375
